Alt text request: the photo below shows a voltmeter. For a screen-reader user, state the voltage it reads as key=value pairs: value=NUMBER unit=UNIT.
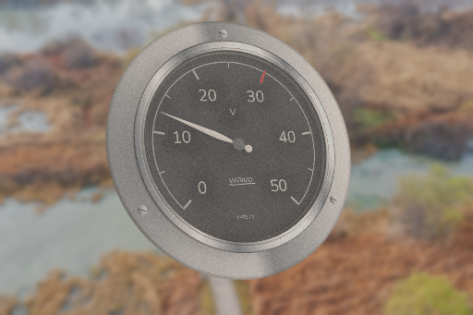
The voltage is value=12.5 unit=V
